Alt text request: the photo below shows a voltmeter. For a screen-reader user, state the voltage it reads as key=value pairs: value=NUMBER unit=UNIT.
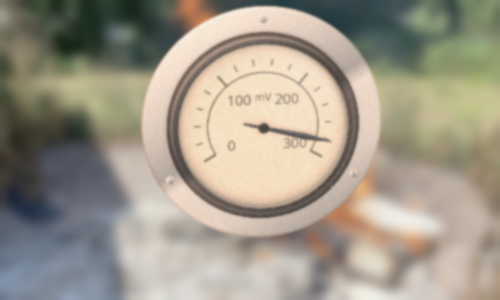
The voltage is value=280 unit=mV
